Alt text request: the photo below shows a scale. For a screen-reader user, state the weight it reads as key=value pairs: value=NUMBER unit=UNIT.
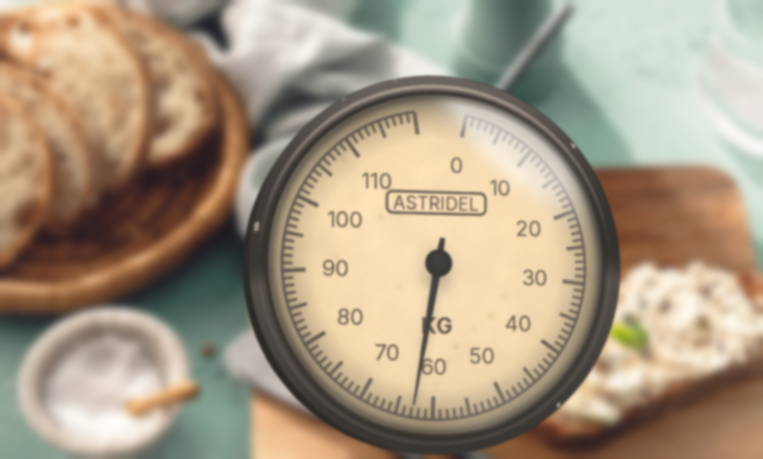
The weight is value=63 unit=kg
